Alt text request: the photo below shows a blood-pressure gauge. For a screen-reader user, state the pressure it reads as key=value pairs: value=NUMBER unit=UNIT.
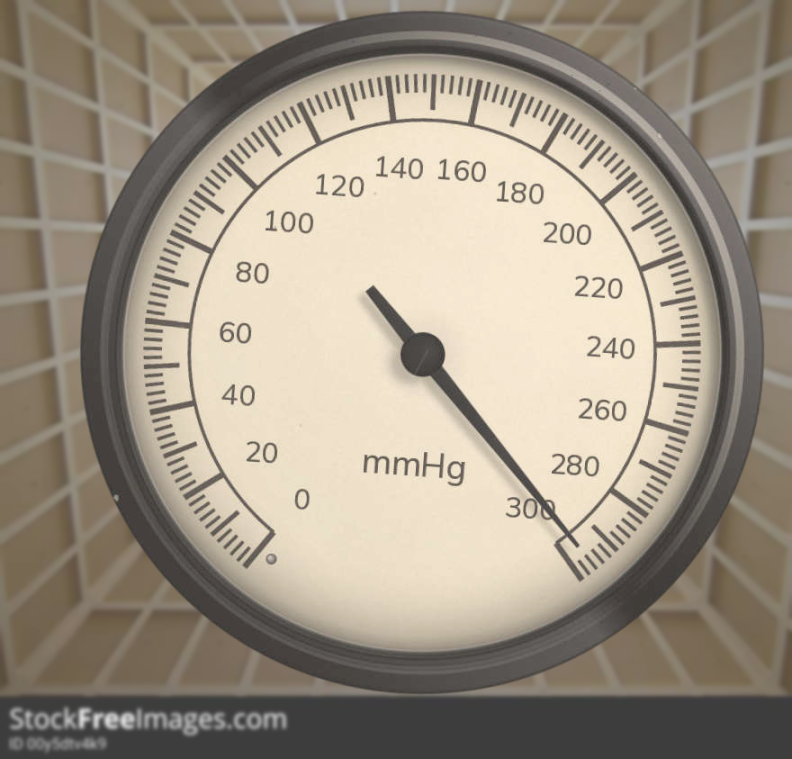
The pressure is value=296 unit=mmHg
